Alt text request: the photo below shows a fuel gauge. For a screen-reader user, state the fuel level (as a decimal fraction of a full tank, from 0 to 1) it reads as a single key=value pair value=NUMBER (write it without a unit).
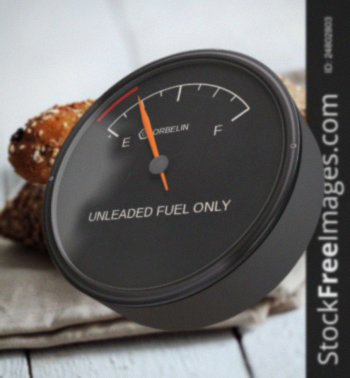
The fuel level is value=0.25
